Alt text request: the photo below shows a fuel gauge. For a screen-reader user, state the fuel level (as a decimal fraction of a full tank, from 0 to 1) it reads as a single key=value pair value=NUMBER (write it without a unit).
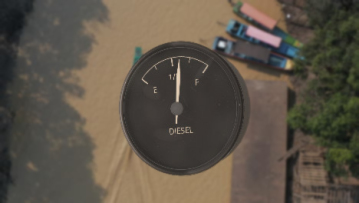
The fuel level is value=0.625
